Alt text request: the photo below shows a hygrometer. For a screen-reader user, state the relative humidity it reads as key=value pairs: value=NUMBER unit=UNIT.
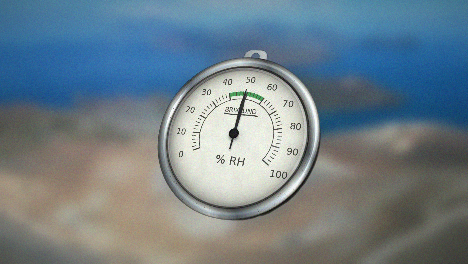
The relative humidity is value=50 unit=%
